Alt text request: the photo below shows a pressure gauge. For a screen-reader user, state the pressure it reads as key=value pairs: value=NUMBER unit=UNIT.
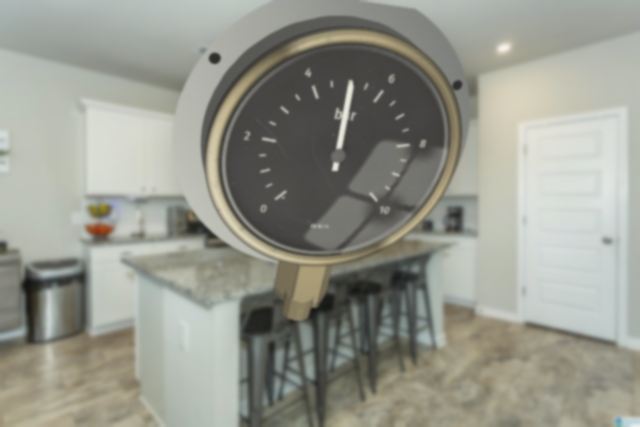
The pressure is value=5 unit=bar
